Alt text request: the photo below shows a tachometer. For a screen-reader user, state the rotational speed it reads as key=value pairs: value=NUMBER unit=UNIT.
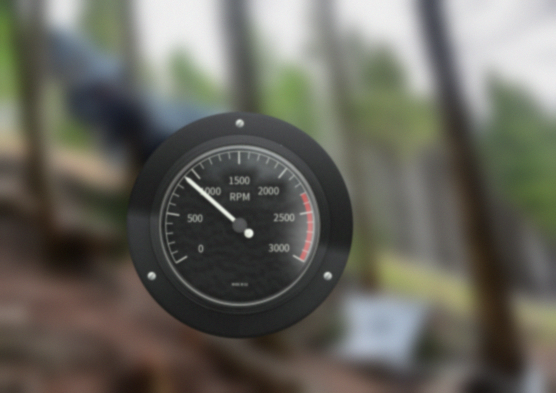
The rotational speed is value=900 unit=rpm
